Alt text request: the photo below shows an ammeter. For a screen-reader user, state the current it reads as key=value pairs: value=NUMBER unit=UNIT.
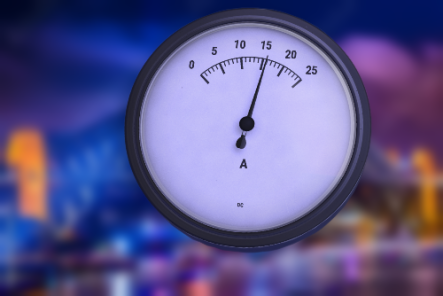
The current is value=16 unit=A
